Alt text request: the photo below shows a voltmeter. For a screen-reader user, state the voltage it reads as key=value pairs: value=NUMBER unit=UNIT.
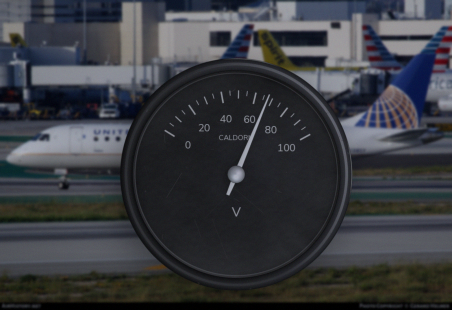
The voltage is value=67.5 unit=V
